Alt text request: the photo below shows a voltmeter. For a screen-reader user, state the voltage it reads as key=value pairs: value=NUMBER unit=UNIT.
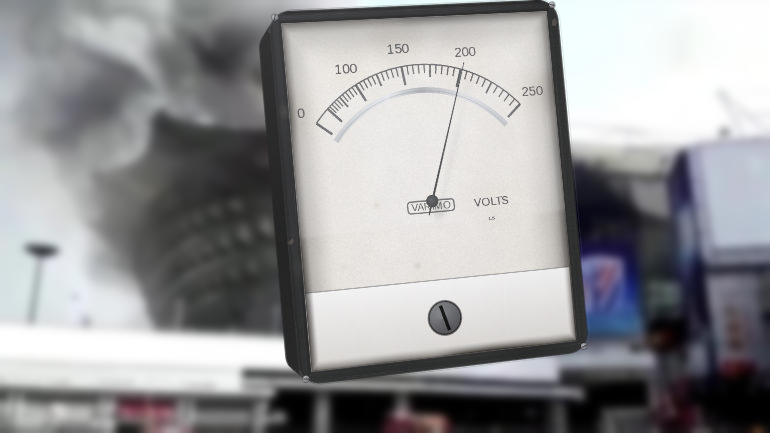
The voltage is value=200 unit=V
